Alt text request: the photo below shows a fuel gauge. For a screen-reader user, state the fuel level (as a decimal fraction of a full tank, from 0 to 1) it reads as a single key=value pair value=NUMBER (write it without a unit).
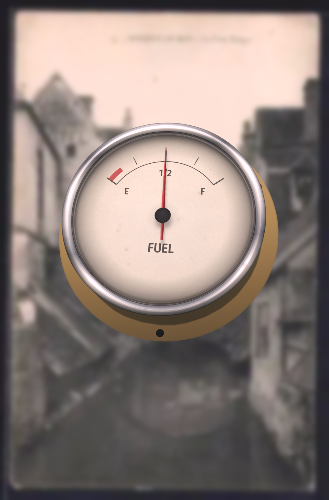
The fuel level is value=0.5
